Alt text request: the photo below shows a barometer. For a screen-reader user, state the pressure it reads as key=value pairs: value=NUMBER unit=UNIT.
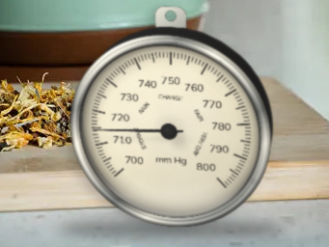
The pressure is value=715 unit=mmHg
